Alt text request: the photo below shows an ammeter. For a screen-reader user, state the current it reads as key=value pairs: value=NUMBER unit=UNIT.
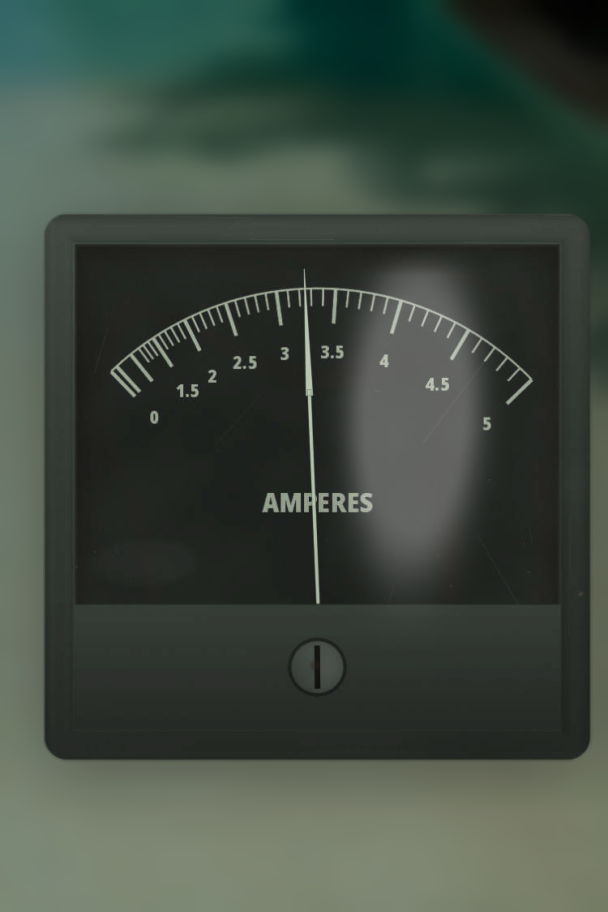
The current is value=3.25 unit=A
